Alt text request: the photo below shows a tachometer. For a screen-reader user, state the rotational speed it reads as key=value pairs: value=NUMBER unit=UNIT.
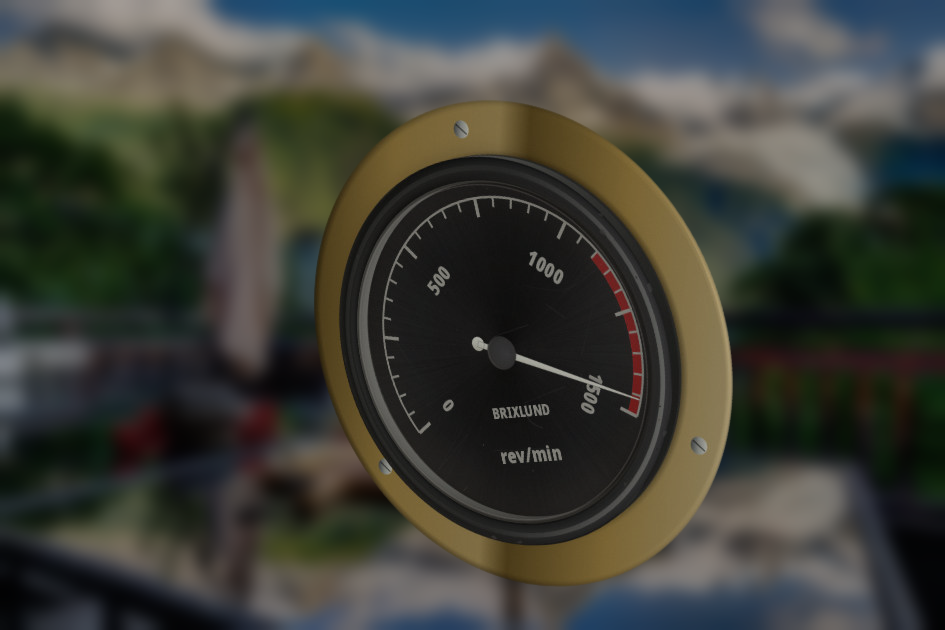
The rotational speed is value=1450 unit=rpm
